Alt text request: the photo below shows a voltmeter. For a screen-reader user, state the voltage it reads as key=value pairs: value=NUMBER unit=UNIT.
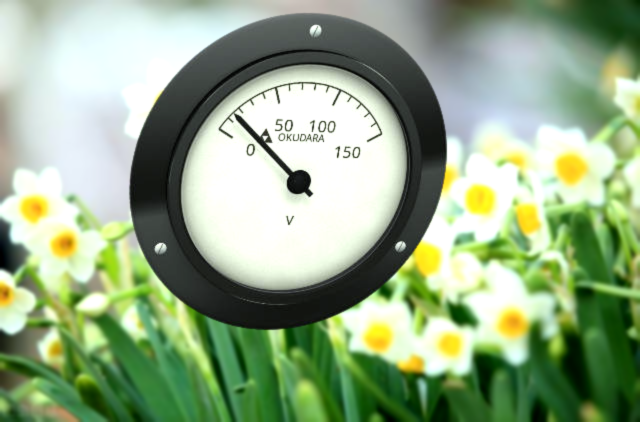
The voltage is value=15 unit=V
